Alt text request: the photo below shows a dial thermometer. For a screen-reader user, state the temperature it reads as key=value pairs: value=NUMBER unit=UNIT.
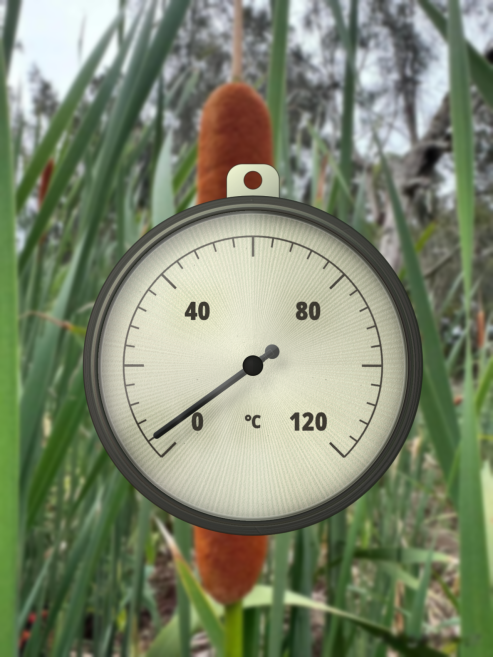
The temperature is value=4 unit=°C
